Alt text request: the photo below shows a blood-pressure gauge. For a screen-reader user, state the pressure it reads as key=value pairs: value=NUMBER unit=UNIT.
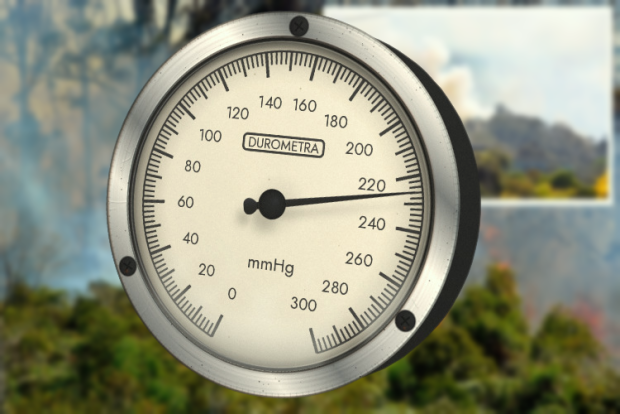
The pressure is value=226 unit=mmHg
